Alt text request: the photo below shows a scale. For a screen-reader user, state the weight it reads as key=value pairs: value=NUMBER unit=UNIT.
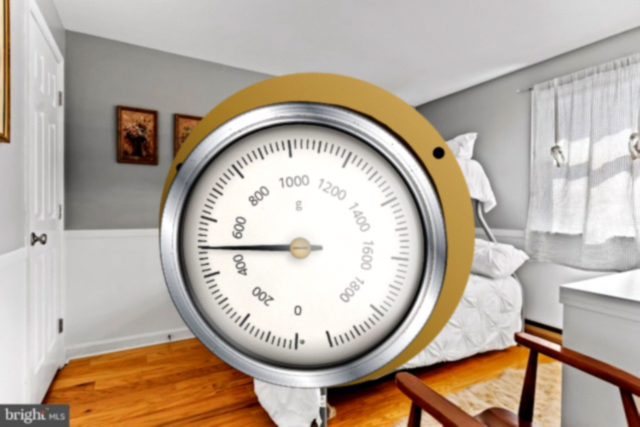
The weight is value=500 unit=g
